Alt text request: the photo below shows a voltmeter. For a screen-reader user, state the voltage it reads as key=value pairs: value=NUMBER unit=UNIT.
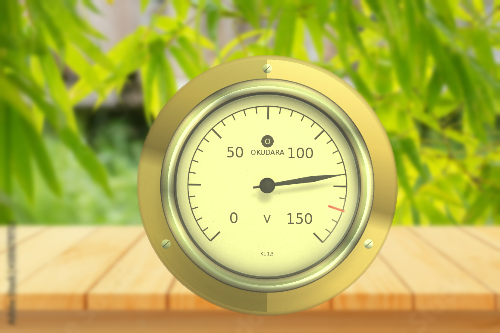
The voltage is value=120 unit=V
